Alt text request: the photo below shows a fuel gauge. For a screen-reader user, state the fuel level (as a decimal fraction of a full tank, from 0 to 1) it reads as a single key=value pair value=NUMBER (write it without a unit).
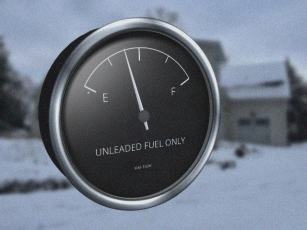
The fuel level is value=0.375
